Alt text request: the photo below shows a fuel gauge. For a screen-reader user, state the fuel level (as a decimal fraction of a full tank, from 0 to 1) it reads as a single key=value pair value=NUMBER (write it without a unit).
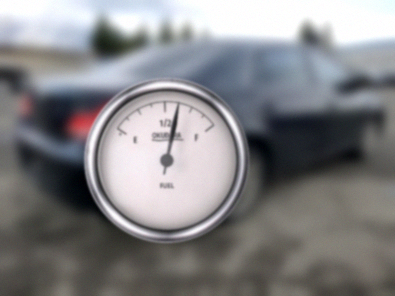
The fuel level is value=0.625
